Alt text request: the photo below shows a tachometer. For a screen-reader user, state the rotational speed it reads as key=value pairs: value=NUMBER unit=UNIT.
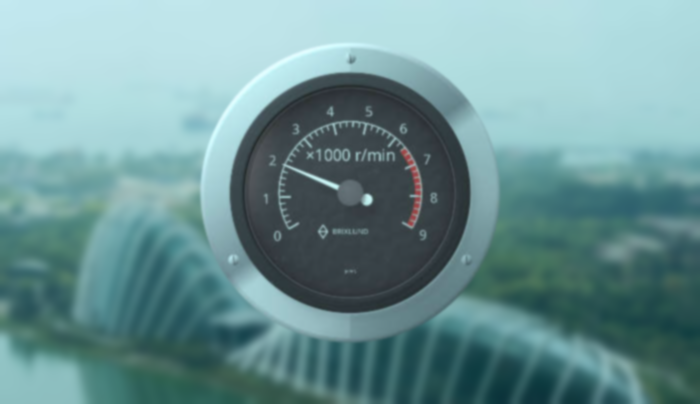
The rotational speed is value=2000 unit=rpm
